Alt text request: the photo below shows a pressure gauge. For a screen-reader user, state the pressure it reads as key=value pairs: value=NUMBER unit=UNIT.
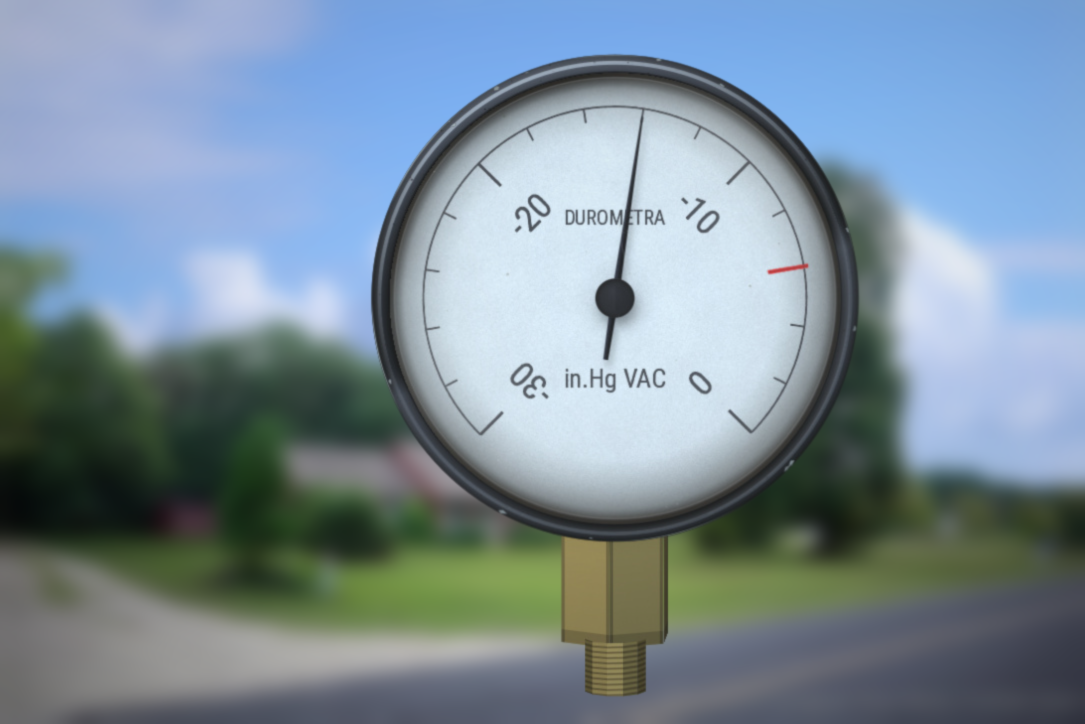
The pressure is value=-14 unit=inHg
